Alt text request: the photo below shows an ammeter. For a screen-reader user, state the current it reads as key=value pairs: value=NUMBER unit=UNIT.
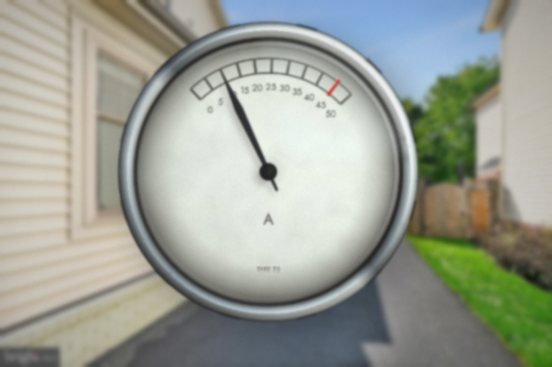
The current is value=10 unit=A
